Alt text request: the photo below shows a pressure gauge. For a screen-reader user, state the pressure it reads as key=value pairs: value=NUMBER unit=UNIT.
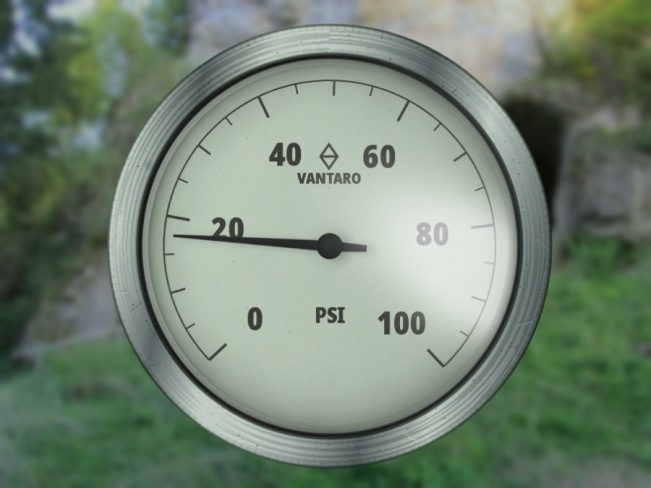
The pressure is value=17.5 unit=psi
